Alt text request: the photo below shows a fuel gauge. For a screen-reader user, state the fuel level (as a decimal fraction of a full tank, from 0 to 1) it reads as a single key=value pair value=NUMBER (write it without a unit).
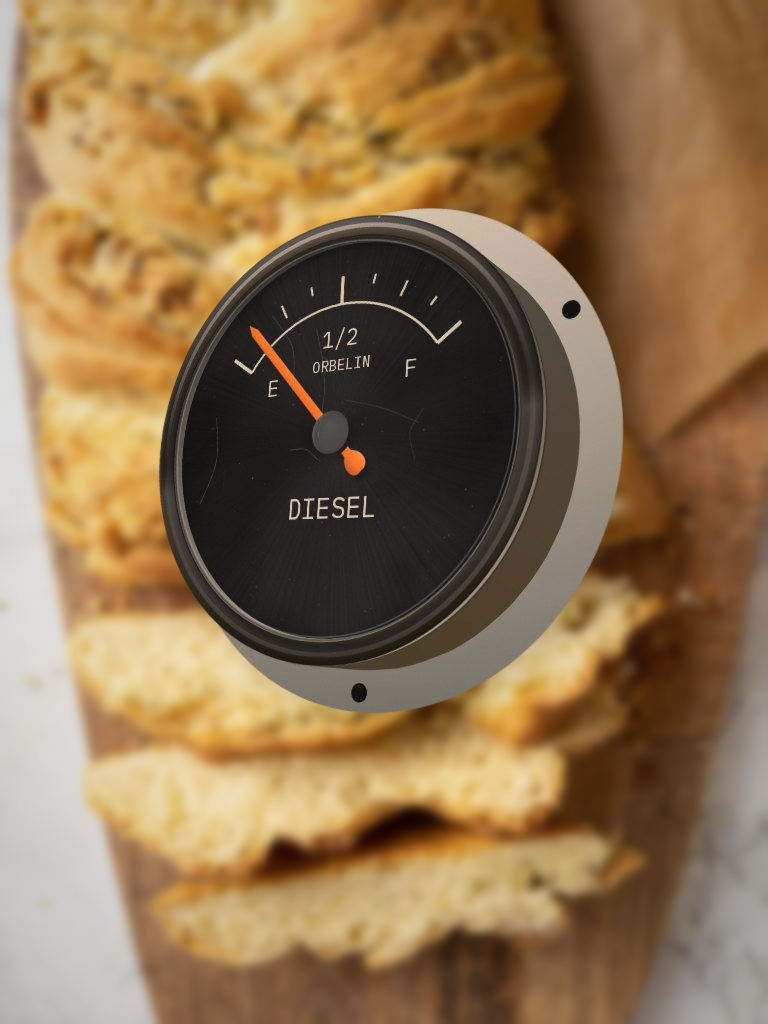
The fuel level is value=0.125
